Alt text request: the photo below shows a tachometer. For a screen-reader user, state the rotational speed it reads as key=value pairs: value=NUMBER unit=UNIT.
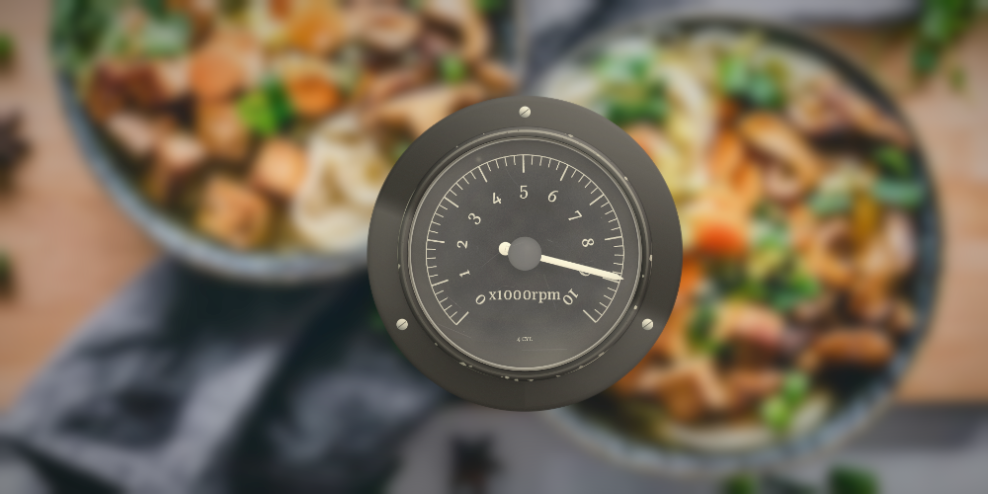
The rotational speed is value=8900 unit=rpm
